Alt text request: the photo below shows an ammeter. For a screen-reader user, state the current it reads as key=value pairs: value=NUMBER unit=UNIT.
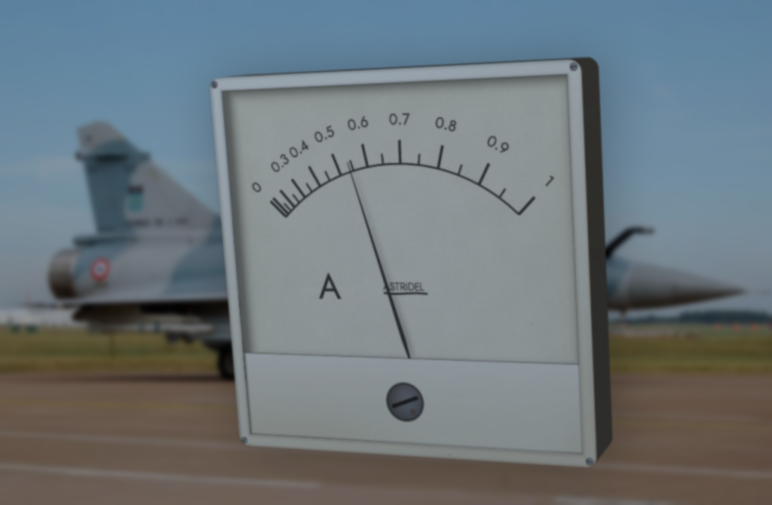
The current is value=0.55 unit=A
